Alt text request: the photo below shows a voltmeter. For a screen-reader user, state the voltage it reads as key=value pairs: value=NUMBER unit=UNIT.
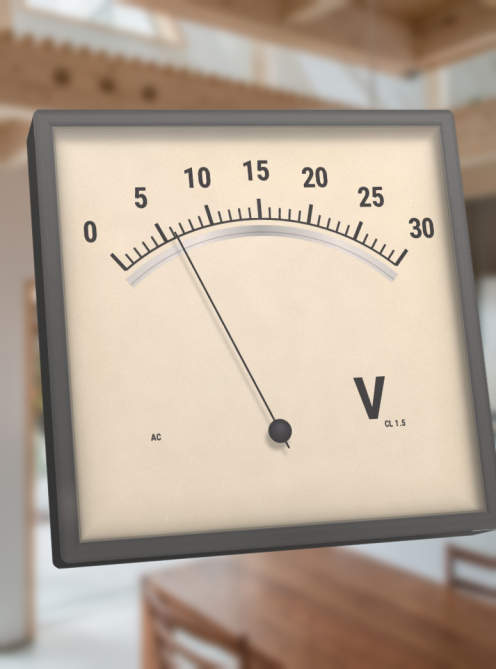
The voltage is value=6 unit=V
